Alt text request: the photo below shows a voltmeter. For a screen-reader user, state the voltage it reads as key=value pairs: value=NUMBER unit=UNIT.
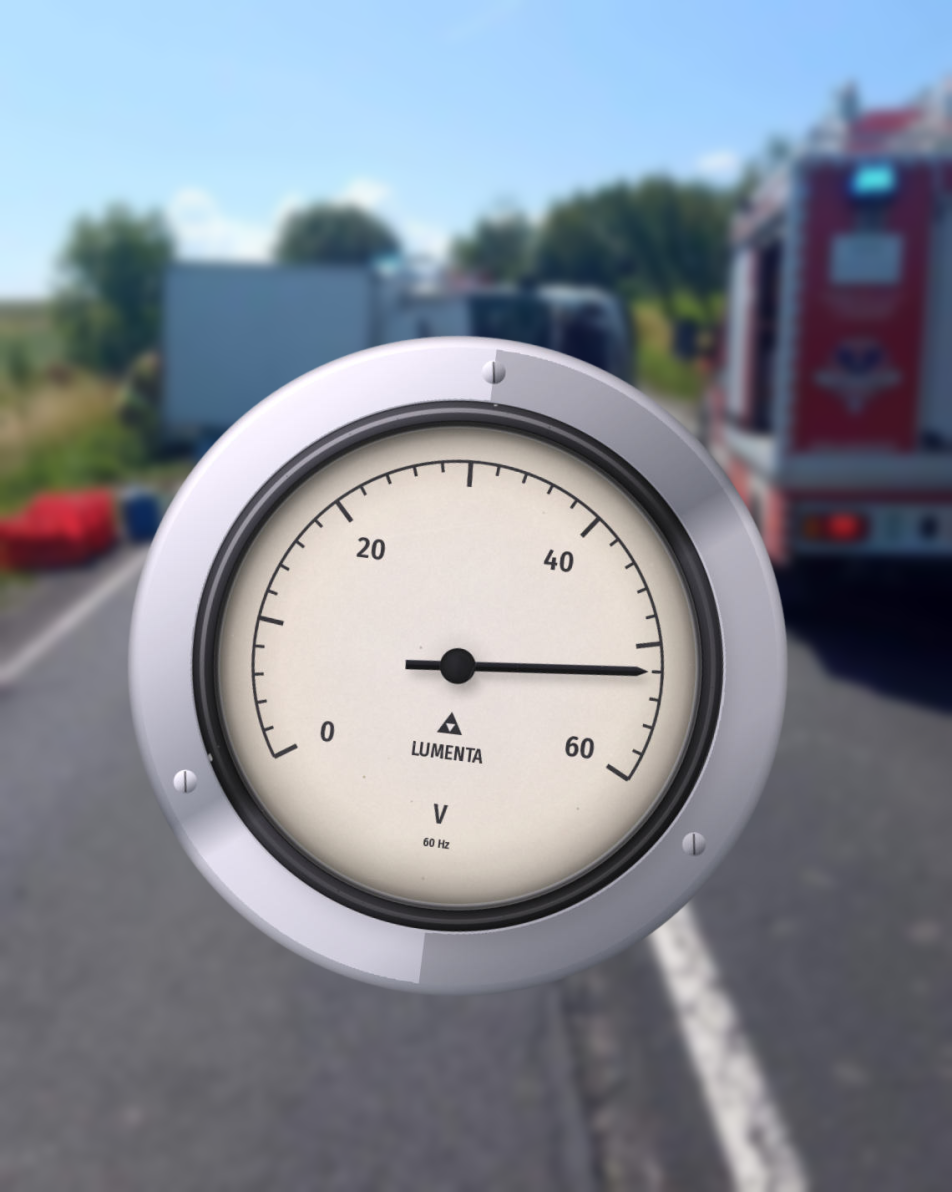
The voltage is value=52 unit=V
